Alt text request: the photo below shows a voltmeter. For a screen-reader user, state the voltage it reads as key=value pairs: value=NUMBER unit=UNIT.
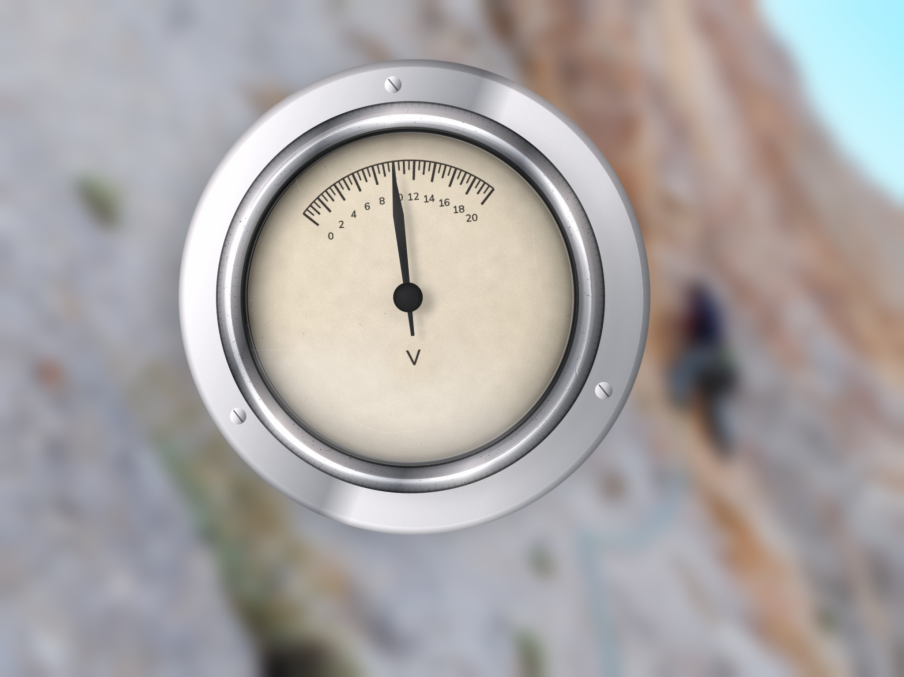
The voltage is value=10 unit=V
